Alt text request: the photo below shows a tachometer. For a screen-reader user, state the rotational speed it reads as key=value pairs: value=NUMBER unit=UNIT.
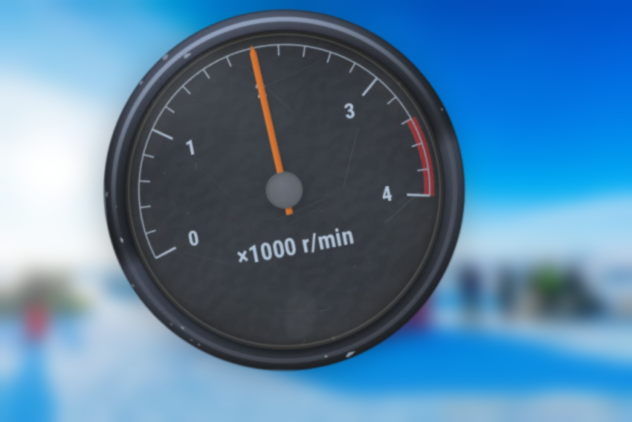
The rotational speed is value=2000 unit=rpm
